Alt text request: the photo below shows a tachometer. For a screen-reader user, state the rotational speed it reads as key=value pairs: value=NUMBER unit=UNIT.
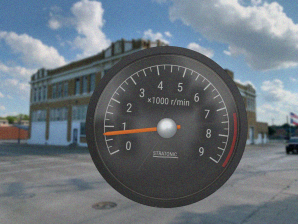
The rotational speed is value=750 unit=rpm
